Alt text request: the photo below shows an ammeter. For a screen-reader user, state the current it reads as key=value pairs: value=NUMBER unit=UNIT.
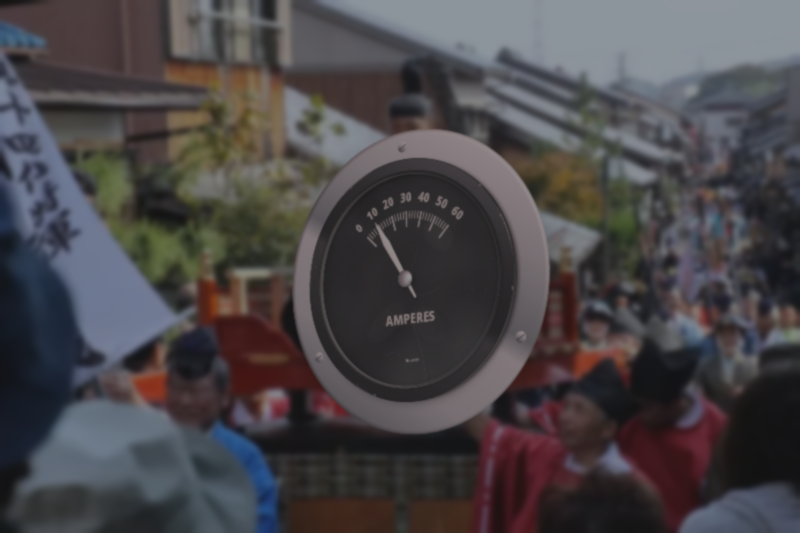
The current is value=10 unit=A
